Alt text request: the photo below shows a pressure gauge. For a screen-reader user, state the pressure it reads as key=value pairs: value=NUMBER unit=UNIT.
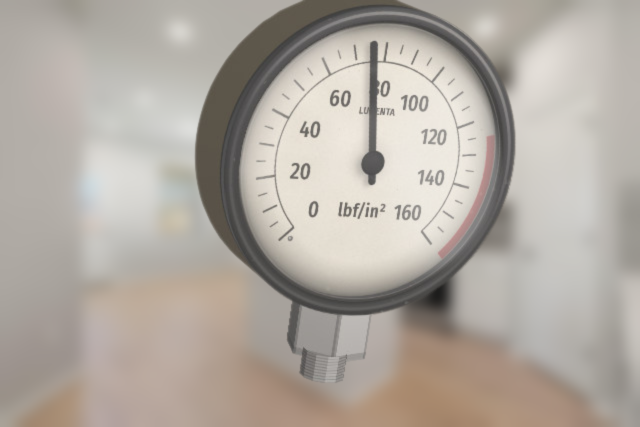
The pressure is value=75 unit=psi
